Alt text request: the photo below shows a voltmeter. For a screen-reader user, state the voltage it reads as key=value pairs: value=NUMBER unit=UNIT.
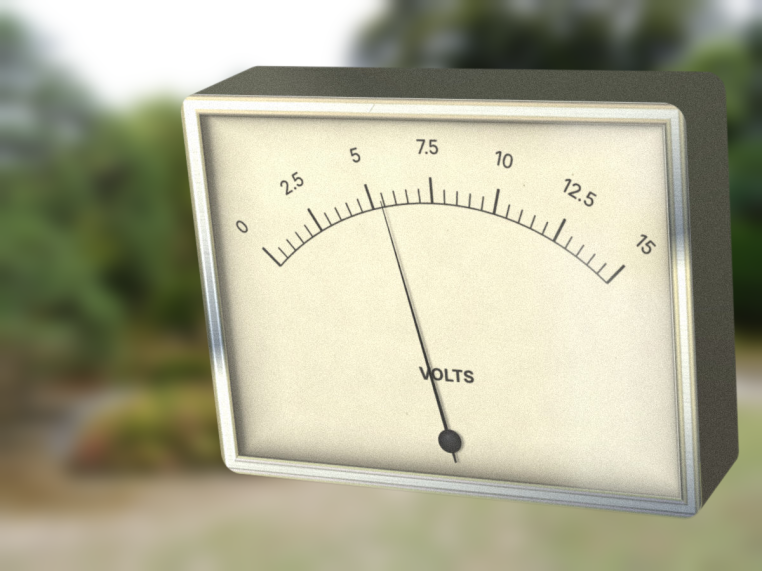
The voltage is value=5.5 unit=V
